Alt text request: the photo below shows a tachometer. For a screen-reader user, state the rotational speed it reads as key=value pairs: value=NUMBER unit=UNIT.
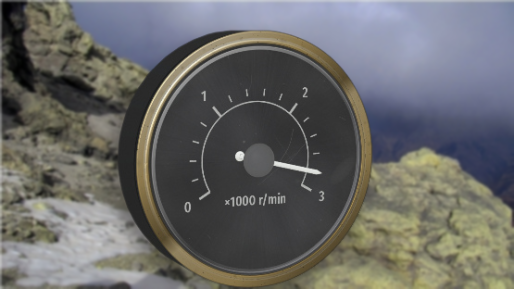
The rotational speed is value=2800 unit=rpm
